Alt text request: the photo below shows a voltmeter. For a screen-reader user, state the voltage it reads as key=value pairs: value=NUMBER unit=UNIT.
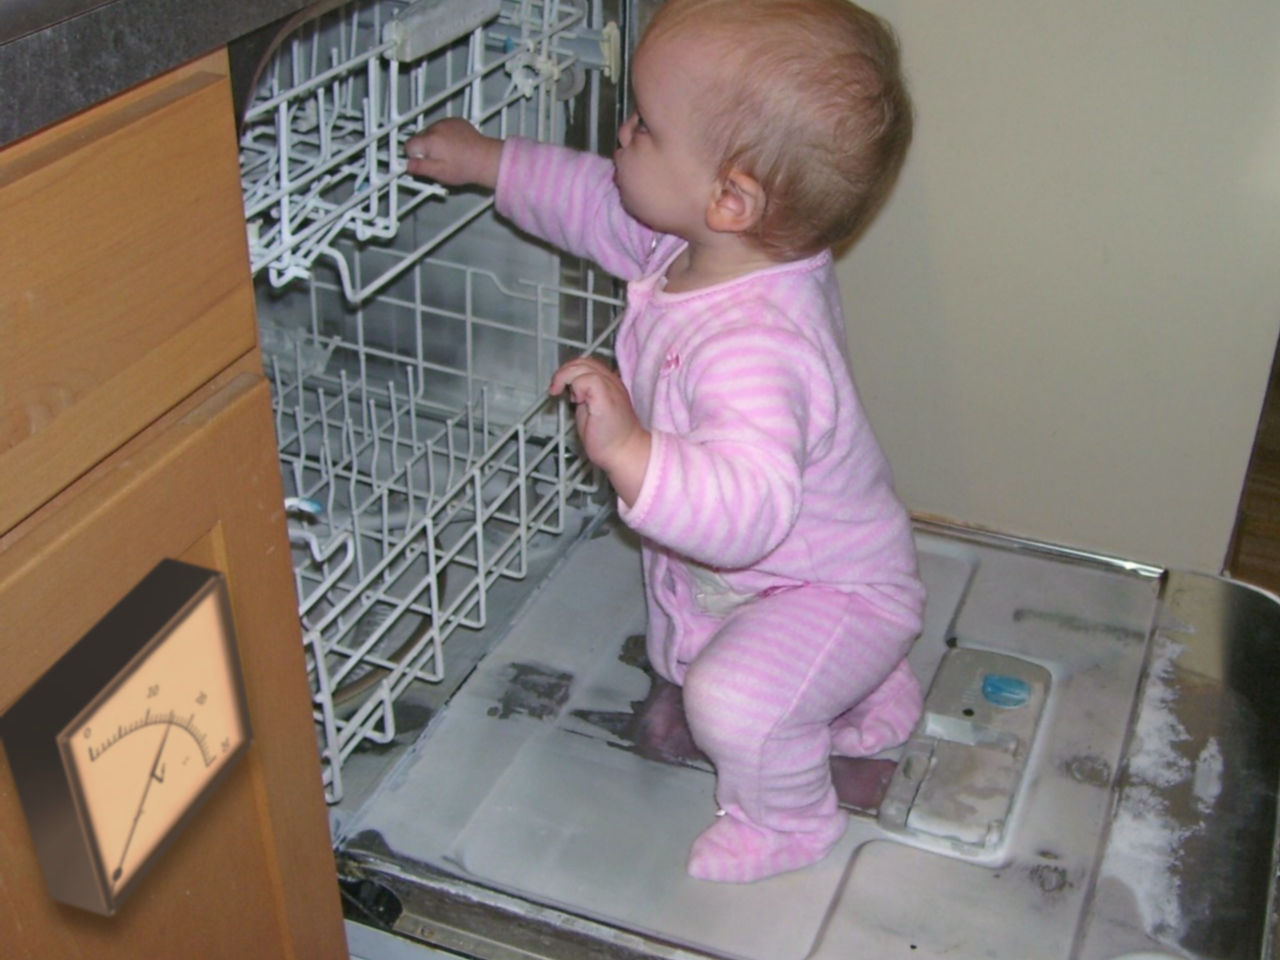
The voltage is value=15 unit=V
